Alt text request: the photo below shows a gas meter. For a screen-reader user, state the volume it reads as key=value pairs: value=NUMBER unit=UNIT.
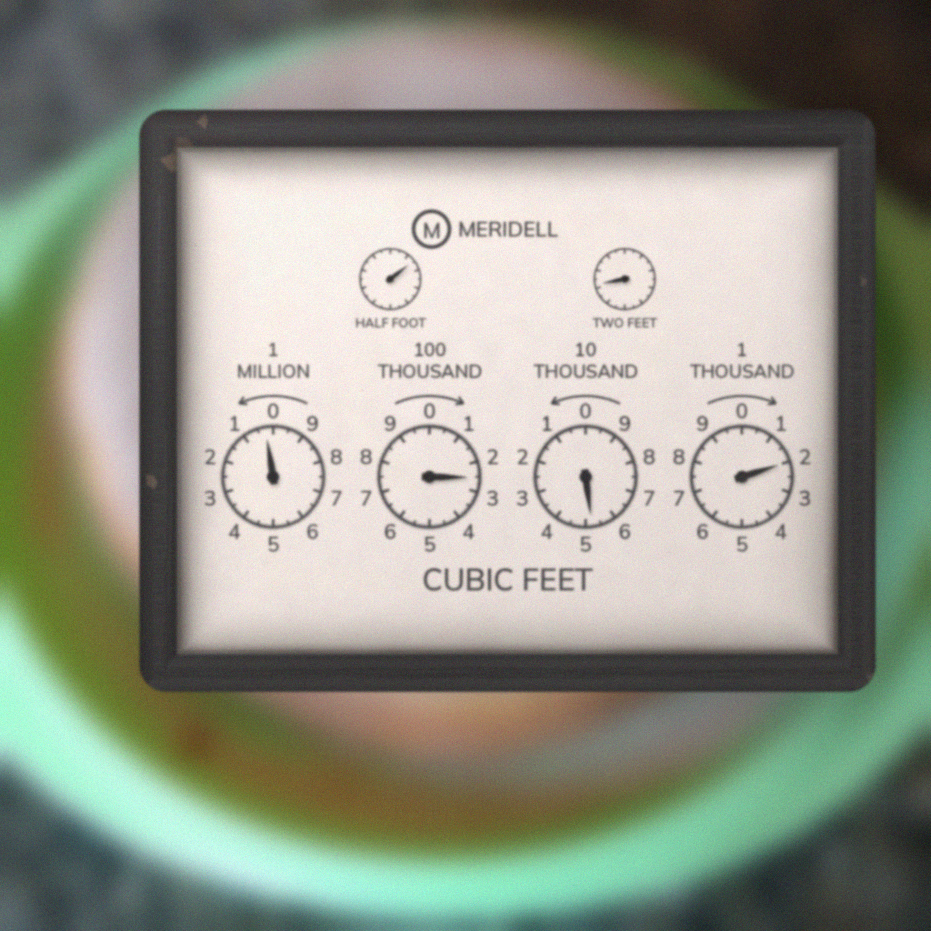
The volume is value=25200 unit=ft³
